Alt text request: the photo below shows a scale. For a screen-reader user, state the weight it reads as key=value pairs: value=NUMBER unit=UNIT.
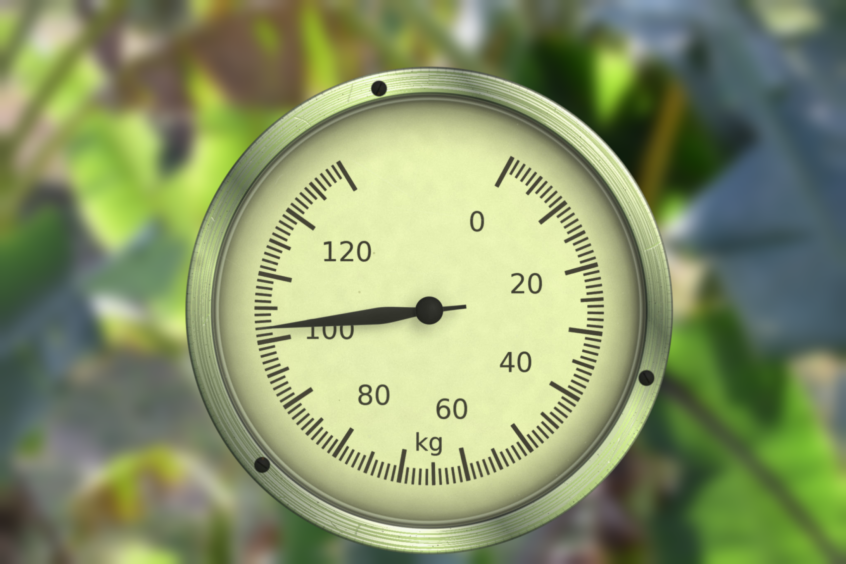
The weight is value=102 unit=kg
